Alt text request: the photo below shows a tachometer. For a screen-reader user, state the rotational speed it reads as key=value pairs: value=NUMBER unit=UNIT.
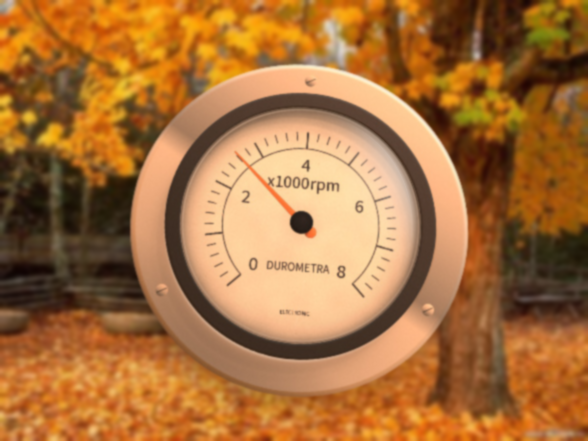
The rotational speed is value=2600 unit=rpm
